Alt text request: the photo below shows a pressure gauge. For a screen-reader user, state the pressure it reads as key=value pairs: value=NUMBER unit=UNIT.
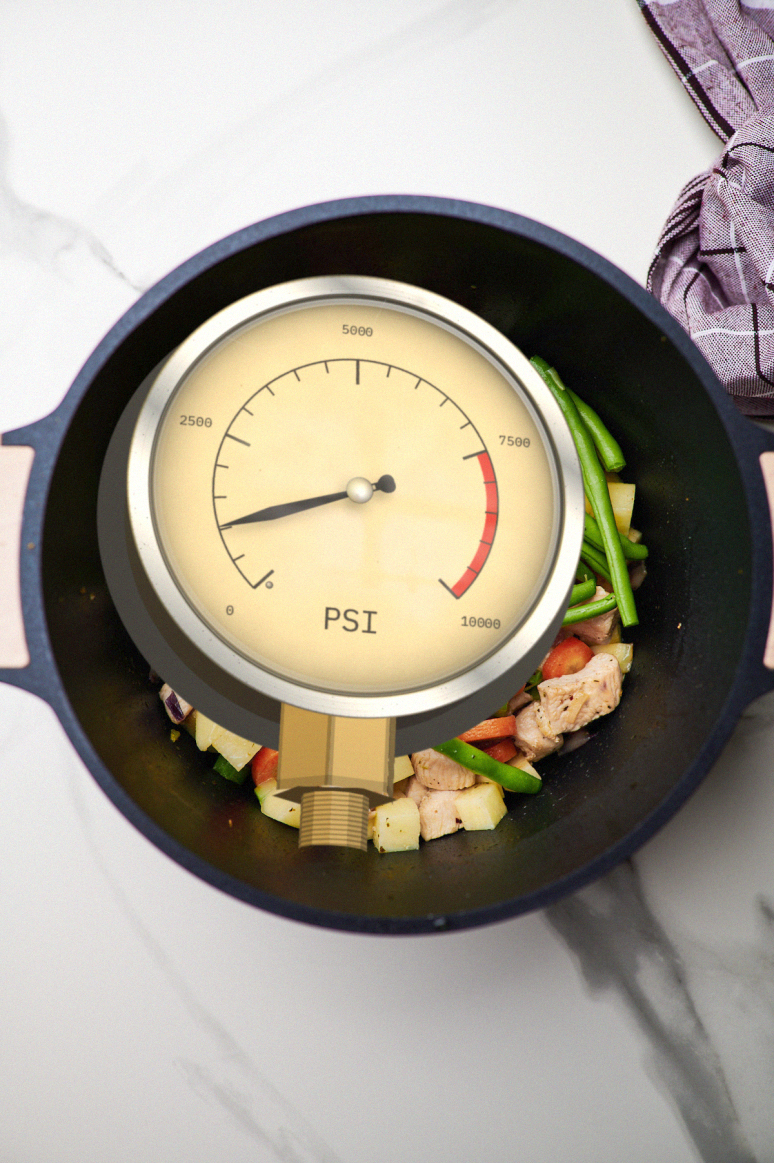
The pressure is value=1000 unit=psi
